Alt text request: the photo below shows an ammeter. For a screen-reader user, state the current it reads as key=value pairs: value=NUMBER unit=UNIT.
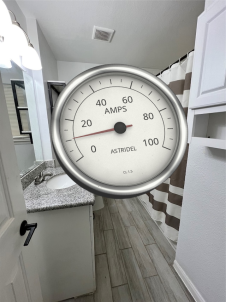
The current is value=10 unit=A
